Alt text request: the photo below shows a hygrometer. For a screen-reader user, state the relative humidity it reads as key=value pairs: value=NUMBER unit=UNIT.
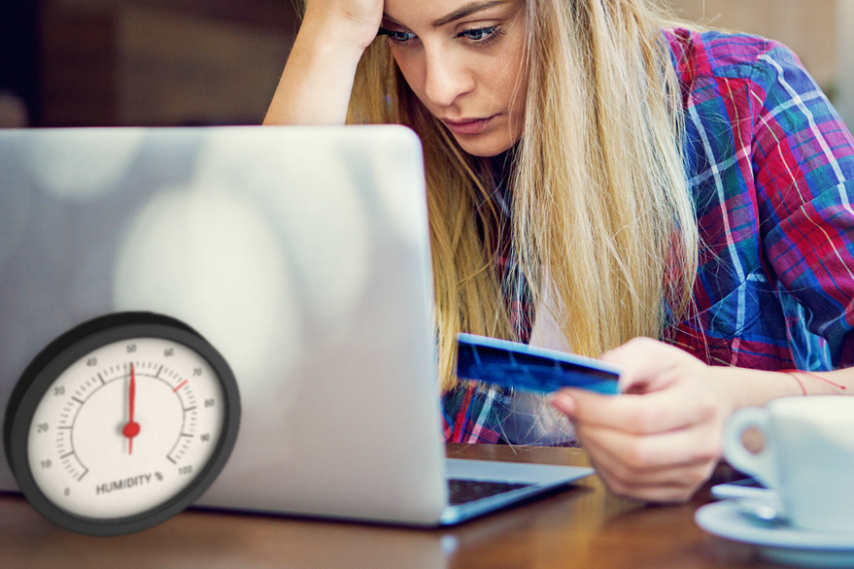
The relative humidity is value=50 unit=%
